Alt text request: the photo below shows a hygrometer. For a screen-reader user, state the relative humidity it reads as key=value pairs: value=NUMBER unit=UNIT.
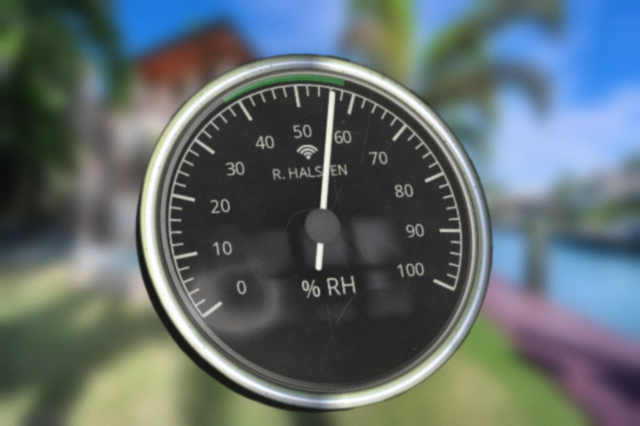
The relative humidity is value=56 unit=%
